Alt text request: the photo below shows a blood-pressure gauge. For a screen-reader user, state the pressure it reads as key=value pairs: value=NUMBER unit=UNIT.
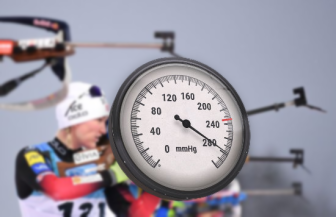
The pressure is value=280 unit=mmHg
